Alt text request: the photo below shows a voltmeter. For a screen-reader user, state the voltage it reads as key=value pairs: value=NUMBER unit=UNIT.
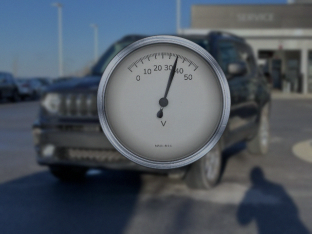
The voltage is value=35 unit=V
